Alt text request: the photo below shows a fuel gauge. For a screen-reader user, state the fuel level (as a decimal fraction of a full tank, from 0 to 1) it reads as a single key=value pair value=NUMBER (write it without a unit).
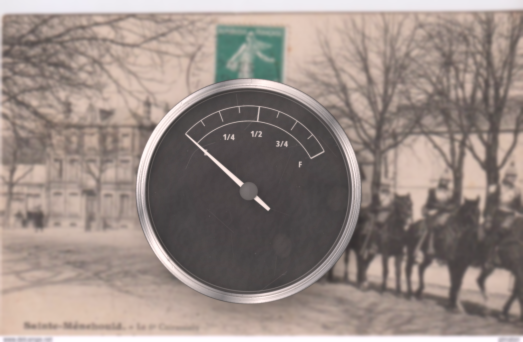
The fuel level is value=0
